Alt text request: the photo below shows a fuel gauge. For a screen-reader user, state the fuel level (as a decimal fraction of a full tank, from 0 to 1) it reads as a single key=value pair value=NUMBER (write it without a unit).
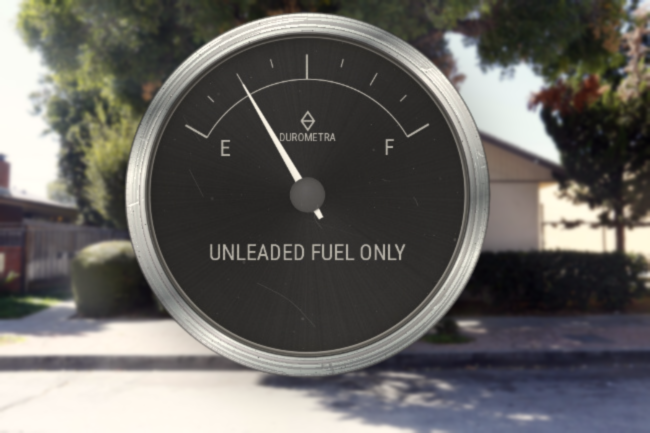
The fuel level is value=0.25
